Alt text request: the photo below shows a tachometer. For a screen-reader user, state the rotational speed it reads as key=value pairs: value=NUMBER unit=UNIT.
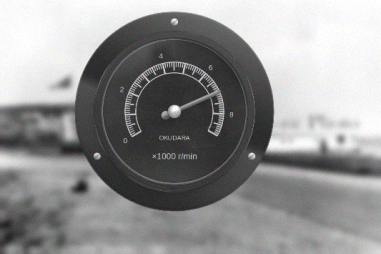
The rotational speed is value=7000 unit=rpm
